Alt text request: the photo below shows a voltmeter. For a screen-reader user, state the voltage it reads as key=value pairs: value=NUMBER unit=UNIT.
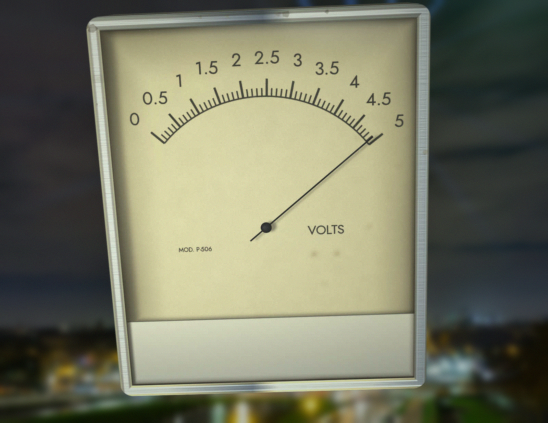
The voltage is value=4.9 unit=V
